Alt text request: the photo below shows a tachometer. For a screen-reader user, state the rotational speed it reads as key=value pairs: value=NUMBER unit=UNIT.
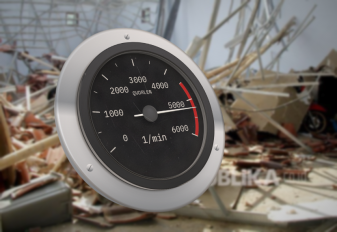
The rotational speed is value=5250 unit=rpm
